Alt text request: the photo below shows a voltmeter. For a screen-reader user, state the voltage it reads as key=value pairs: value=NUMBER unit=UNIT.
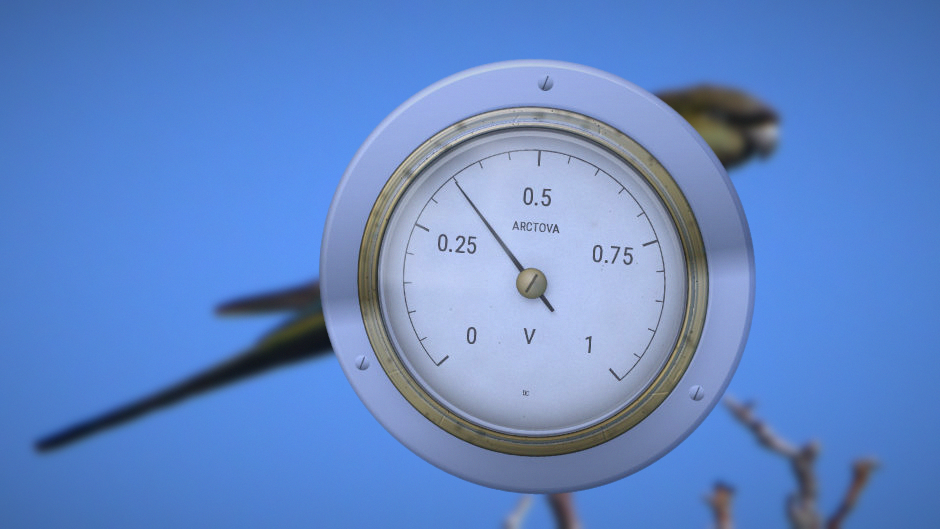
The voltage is value=0.35 unit=V
